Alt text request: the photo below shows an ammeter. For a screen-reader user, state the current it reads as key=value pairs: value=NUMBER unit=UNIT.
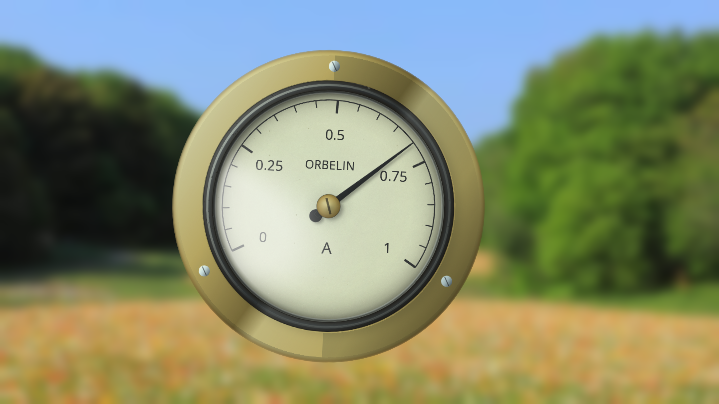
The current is value=0.7 unit=A
